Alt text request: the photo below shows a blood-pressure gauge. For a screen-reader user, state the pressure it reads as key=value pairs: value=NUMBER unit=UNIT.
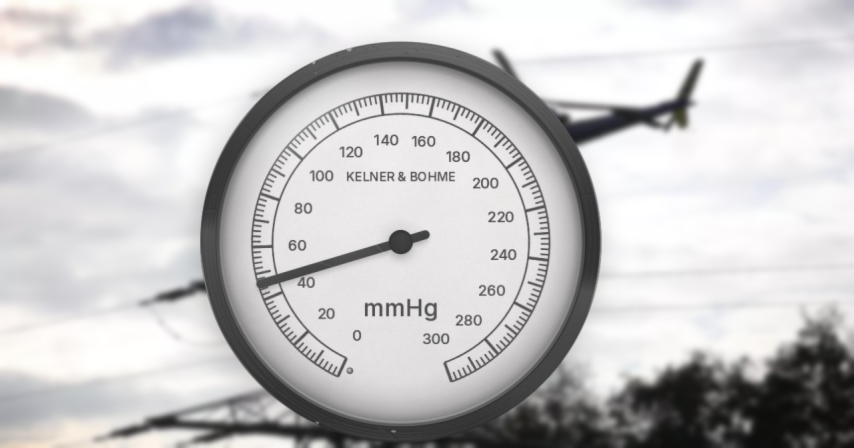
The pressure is value=46 unit=mmHg
